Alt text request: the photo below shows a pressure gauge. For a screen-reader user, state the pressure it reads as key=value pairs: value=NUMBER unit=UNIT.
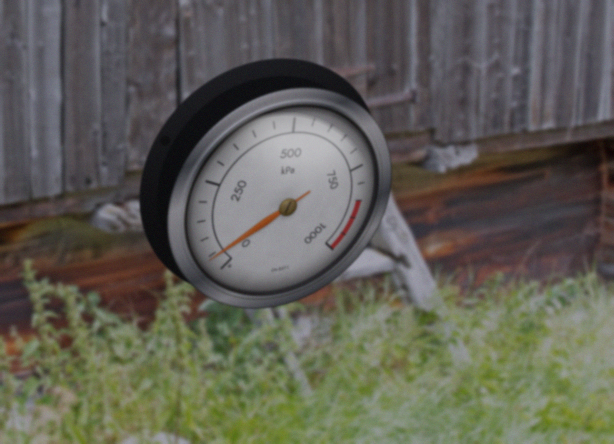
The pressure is value=50 unit=kPa
